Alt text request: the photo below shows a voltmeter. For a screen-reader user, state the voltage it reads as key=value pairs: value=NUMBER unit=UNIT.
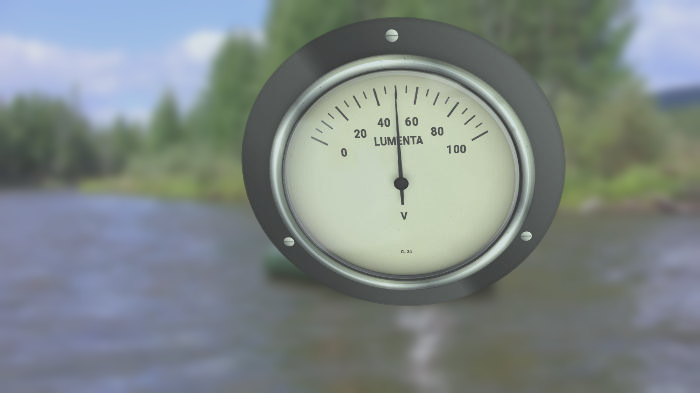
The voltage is value=50 unit=V
